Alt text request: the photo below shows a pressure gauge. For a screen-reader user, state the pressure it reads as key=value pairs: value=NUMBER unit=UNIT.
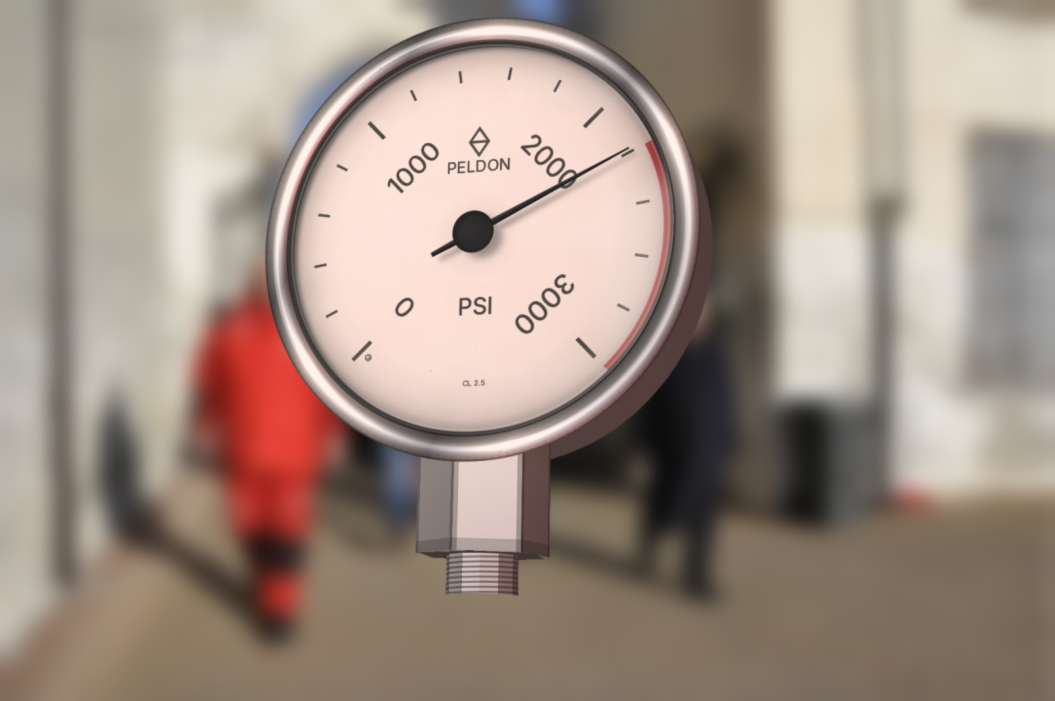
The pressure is value=2200 unit=psi
